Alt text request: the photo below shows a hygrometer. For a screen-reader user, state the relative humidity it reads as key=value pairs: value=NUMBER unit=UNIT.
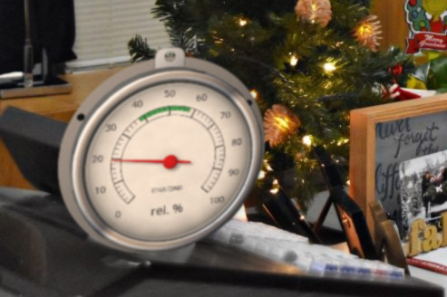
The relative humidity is value=20 unit=%
